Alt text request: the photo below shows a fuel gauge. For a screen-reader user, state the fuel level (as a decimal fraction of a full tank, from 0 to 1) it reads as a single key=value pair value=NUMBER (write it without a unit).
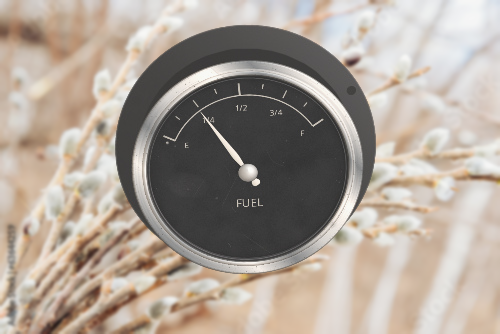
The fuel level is value=0.25
